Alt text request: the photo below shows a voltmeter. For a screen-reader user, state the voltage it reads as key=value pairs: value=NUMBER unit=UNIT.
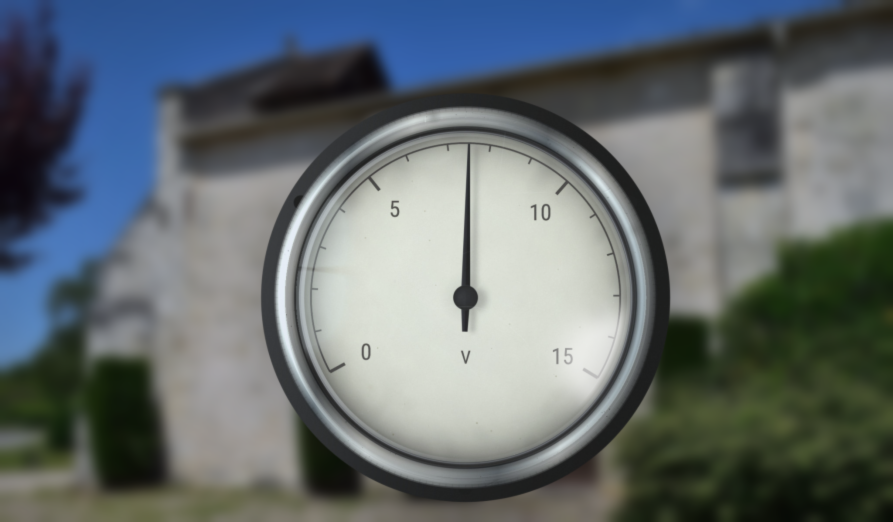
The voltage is value=7.5 unit=V
